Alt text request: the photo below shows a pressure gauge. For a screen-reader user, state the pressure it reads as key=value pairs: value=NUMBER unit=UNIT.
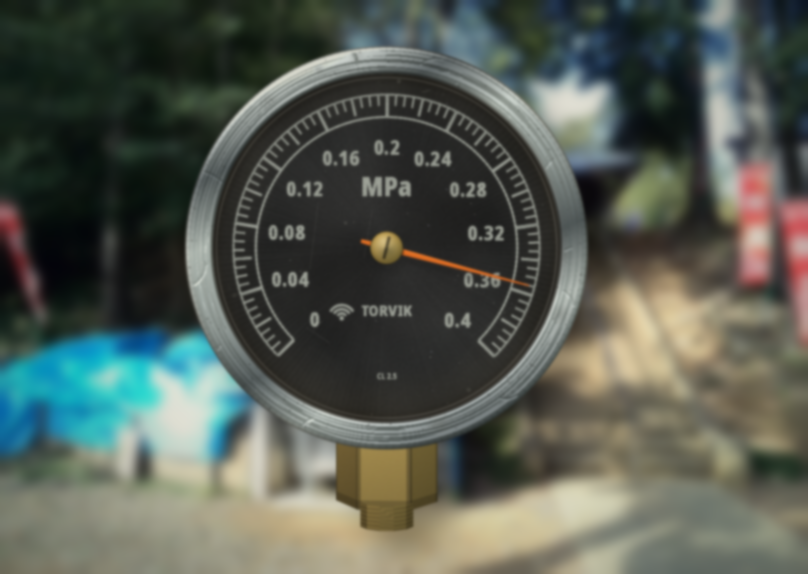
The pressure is value=0.355 unit=MPa
